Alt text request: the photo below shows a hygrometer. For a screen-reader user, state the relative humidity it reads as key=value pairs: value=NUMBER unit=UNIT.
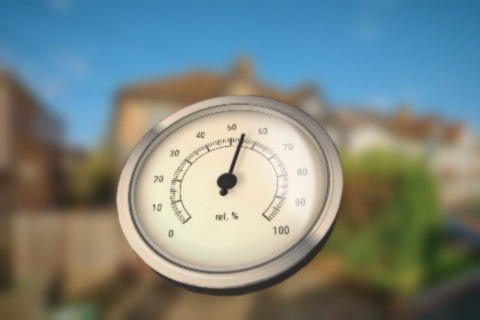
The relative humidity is value=55 unit=%
